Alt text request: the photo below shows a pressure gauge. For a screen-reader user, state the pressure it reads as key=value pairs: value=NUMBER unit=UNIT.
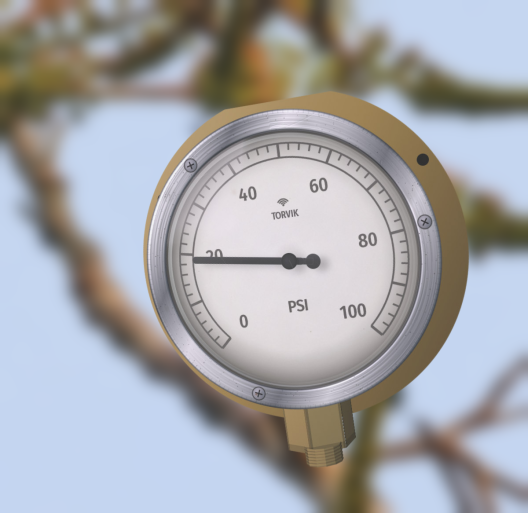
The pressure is value=19 unit=psi
